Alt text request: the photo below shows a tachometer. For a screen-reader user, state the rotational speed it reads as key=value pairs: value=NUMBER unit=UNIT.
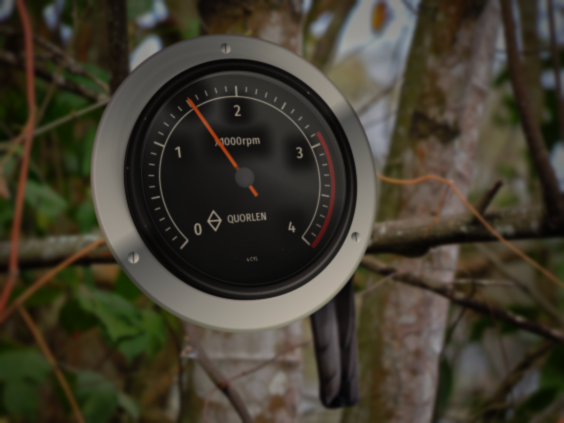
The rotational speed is value=1500 unit=rpm
